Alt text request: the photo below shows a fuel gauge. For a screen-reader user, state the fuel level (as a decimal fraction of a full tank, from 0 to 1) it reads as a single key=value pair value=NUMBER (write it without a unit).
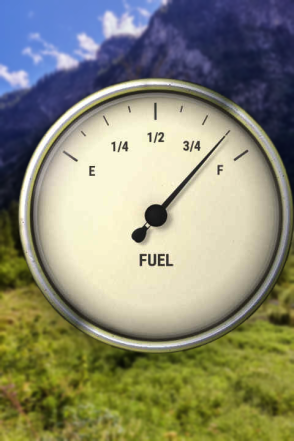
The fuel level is value=0.875
